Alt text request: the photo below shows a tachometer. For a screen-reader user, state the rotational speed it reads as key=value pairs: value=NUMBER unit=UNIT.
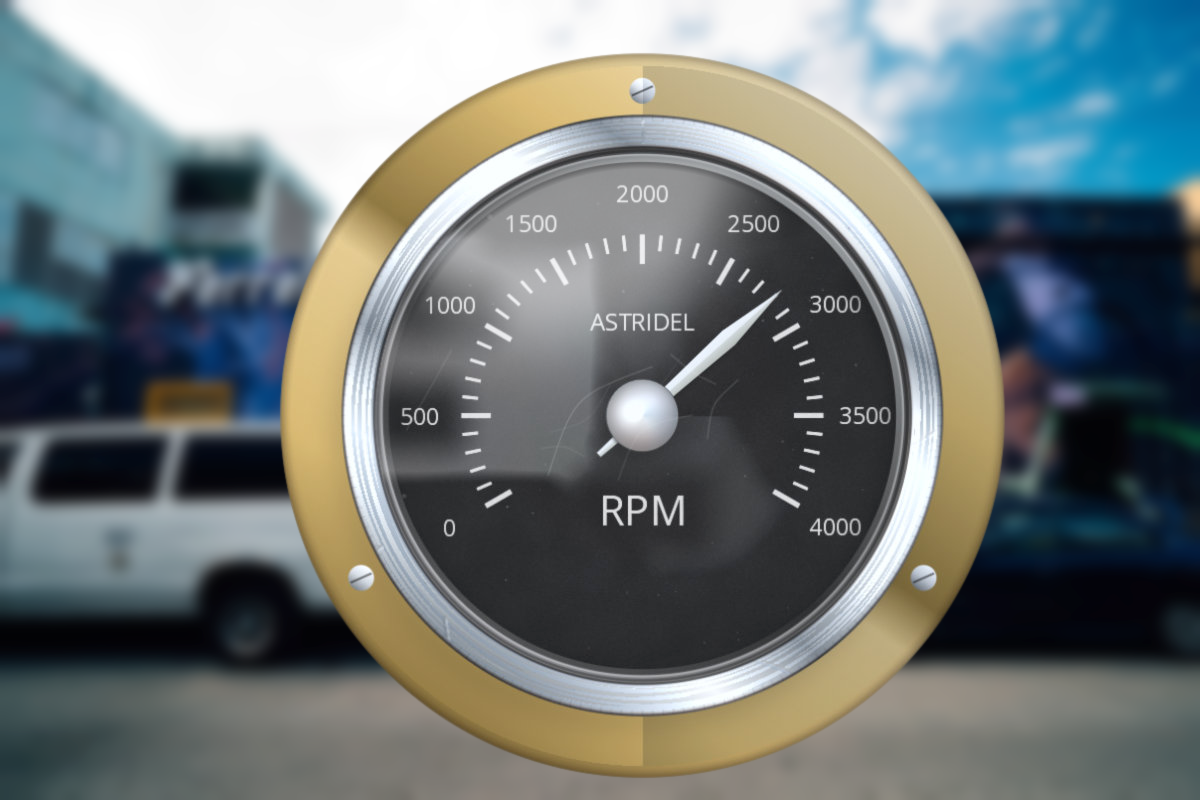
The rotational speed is value=2800 unit=rpm
